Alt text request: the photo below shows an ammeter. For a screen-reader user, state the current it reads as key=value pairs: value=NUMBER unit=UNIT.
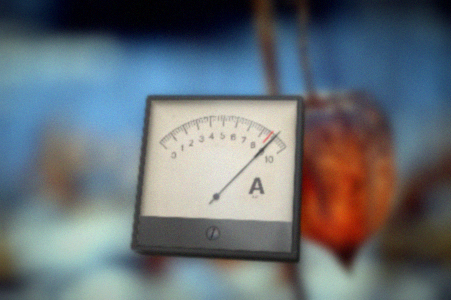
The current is value=9 unit=A
